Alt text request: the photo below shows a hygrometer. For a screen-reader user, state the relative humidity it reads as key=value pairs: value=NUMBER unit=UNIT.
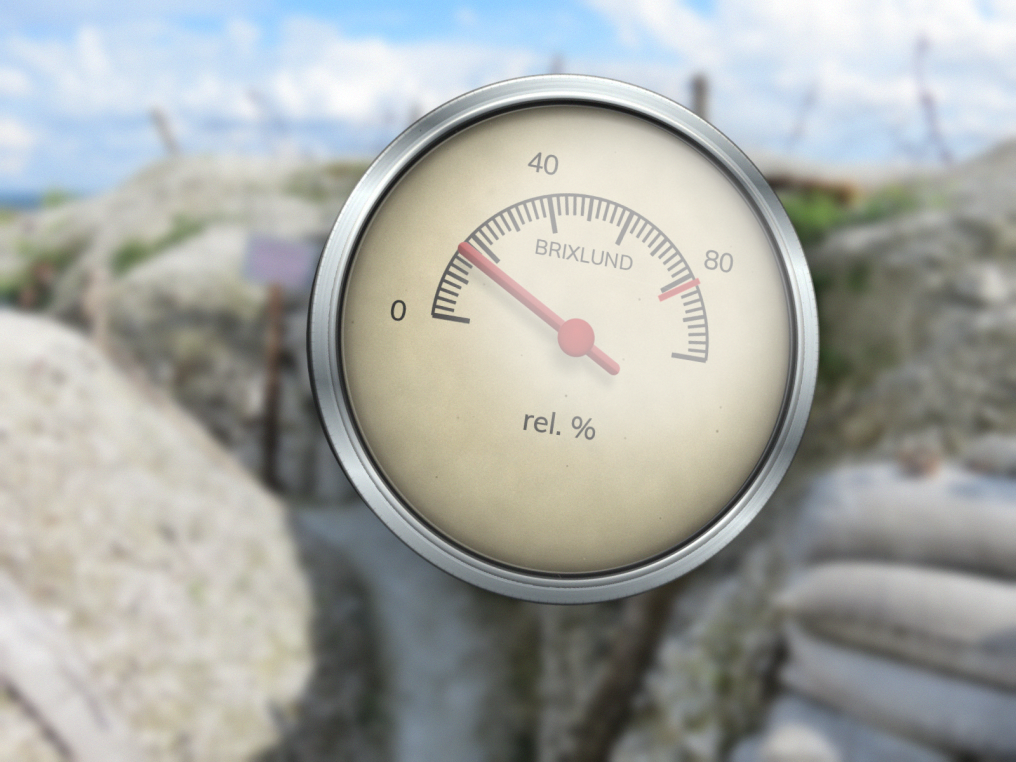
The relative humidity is value=16 unit=%
